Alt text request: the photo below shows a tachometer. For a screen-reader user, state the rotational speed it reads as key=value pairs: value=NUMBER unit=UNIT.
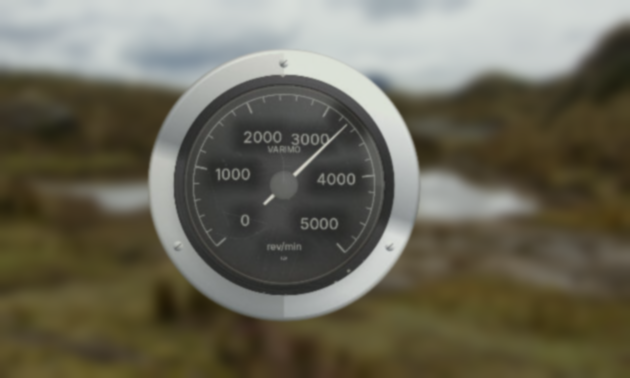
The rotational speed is value=3300 unit=rpm
